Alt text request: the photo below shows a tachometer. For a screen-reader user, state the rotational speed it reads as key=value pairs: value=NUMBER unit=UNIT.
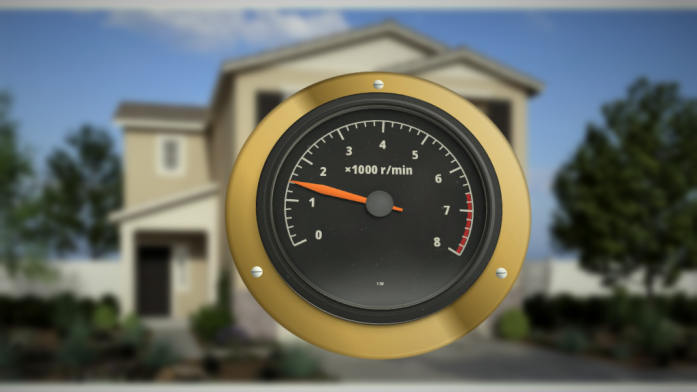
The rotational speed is value=1400 unit=rpm
